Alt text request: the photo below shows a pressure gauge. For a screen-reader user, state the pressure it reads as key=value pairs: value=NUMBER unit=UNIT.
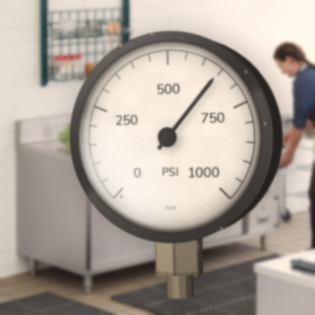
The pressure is value=650 unit=psi
